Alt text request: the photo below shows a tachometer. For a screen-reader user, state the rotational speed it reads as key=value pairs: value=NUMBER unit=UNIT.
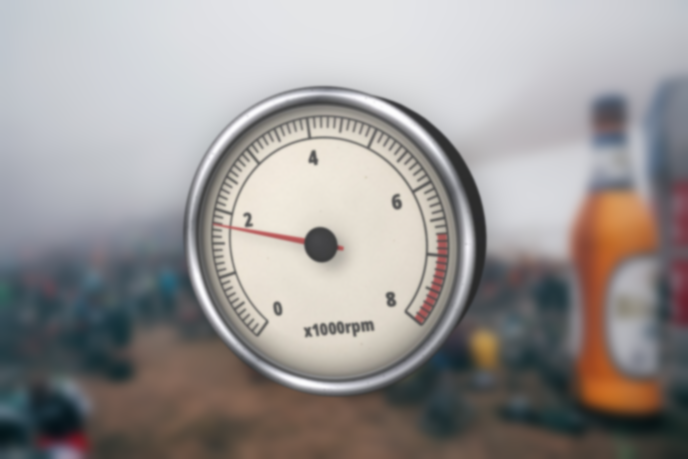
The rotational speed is value=1800 unit=rpm
